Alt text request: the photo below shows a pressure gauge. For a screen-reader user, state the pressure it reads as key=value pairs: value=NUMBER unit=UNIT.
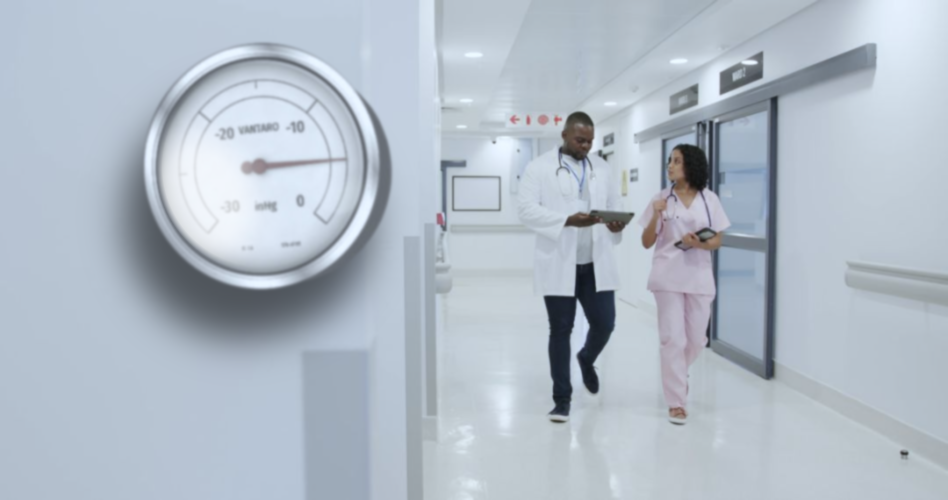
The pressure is value=-5 unit=inHg
